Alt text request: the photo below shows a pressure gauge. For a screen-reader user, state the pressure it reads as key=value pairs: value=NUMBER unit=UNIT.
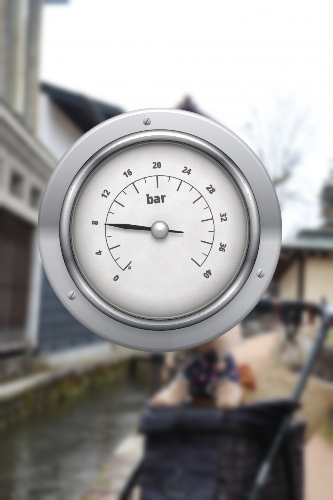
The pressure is value=8 unit=bar
